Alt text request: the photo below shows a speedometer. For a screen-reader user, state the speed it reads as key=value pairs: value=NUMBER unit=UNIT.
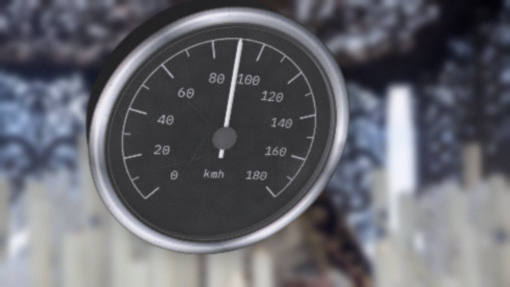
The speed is value=90 unit=km/h
